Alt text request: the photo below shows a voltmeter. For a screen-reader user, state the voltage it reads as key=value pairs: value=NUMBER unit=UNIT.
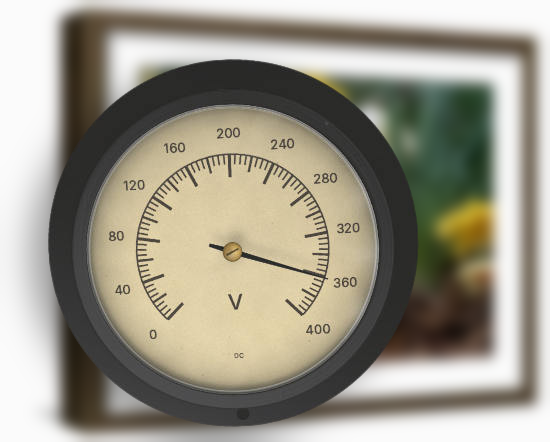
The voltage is value=360 unit=V
